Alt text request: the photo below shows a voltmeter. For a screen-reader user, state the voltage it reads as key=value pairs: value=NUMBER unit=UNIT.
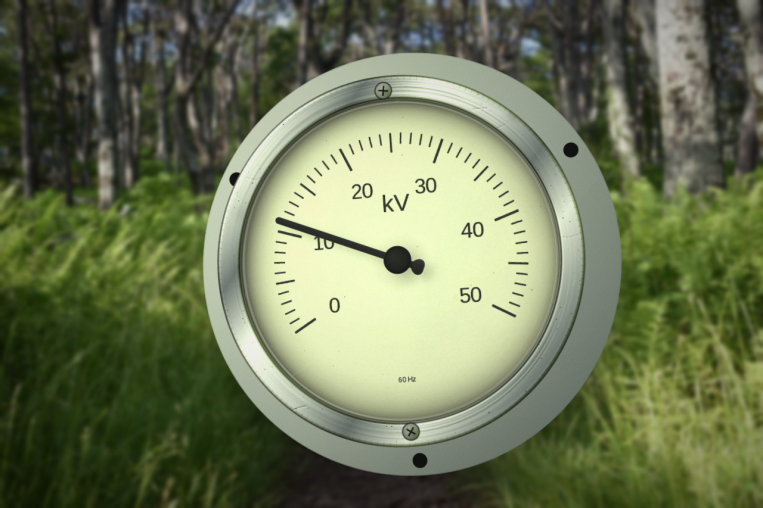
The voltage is value=11 unit=kV
